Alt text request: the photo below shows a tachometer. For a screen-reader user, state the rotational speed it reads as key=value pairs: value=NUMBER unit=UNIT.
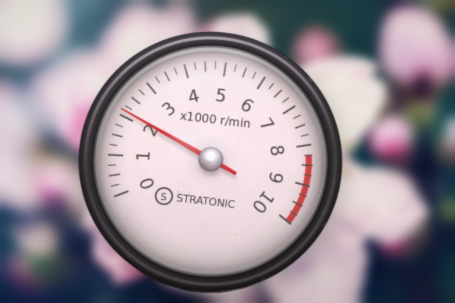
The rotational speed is value=2125 unit=rpm
